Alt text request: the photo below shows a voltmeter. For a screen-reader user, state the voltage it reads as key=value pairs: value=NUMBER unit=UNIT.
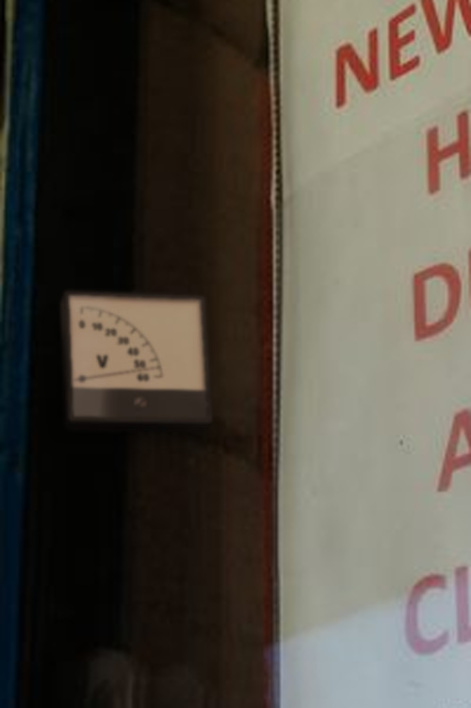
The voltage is value=55 unit=V
